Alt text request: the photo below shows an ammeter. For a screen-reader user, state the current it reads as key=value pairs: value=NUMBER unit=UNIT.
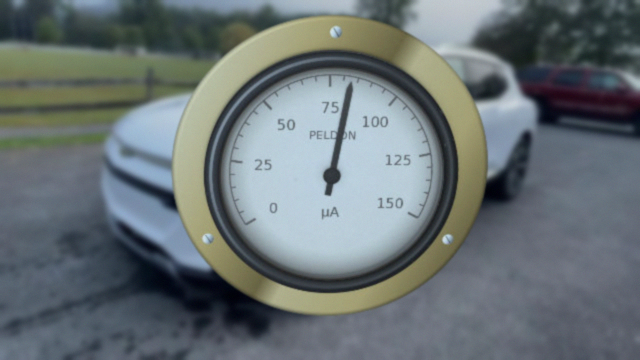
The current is value=82.5 unit=µA
